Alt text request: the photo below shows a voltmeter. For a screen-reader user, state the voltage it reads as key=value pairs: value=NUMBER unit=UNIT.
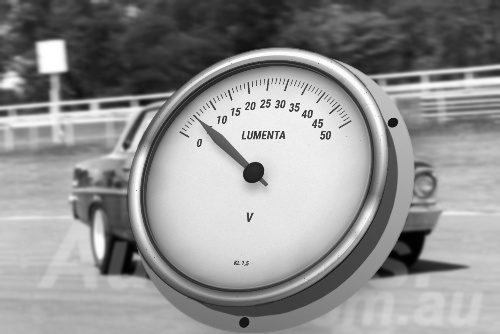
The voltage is value=5 unit=V
